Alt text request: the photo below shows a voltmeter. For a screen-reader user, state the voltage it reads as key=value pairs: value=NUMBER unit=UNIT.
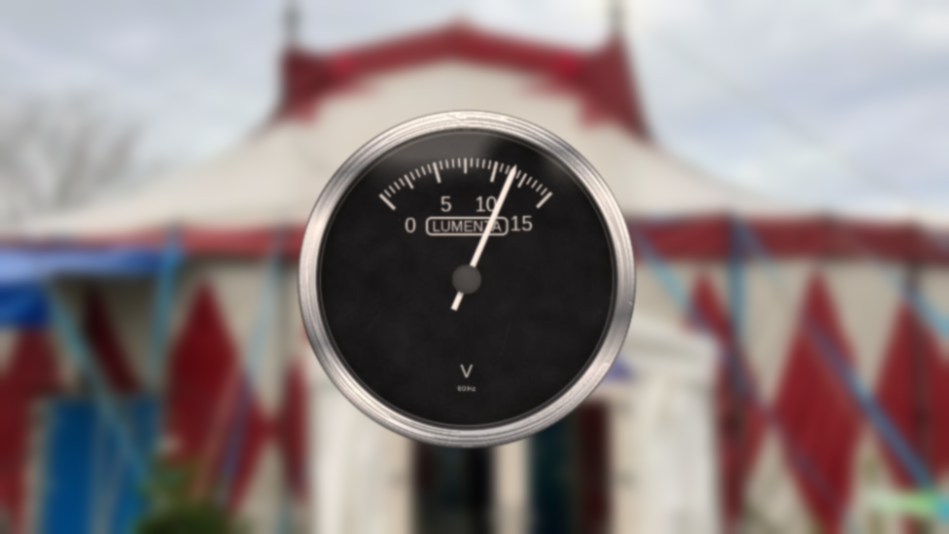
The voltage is value=11.5 unit=V
